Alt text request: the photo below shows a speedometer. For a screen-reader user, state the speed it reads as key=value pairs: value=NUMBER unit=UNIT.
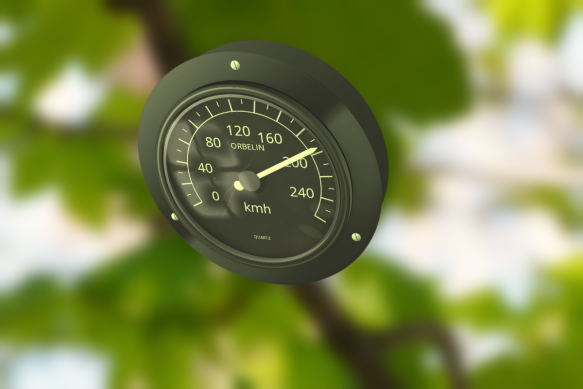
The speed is value=195 unit=km/h
